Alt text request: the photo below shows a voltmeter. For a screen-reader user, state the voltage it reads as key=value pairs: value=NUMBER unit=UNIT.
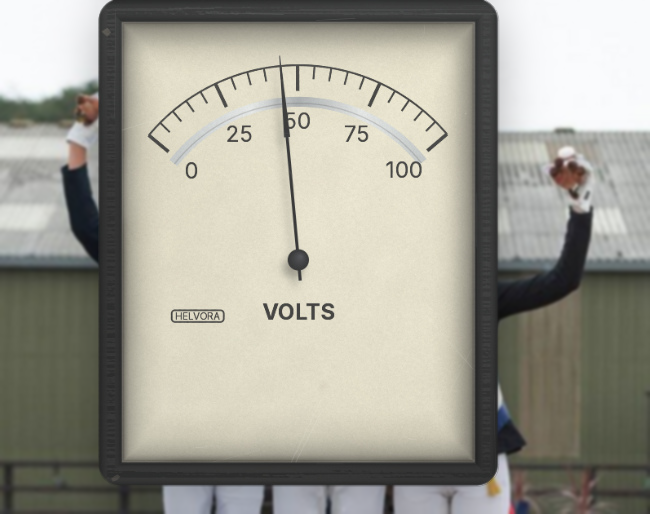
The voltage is value=45 unit=V
